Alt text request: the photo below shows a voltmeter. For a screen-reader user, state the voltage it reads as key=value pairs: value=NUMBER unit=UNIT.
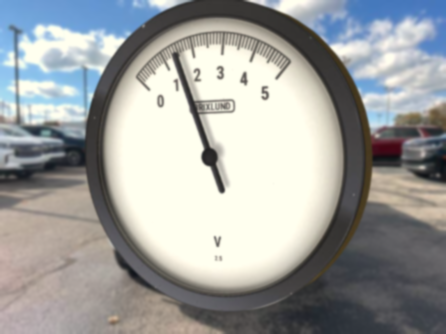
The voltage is value=1.5 unit=V
